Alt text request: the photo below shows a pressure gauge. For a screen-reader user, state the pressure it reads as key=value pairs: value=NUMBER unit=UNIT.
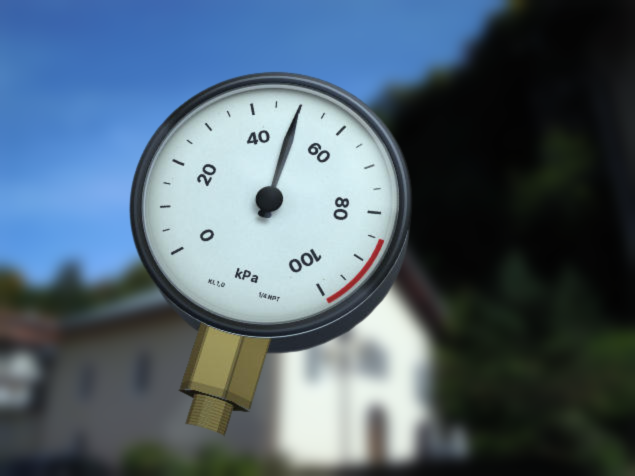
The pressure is value=50 unit=kPa
